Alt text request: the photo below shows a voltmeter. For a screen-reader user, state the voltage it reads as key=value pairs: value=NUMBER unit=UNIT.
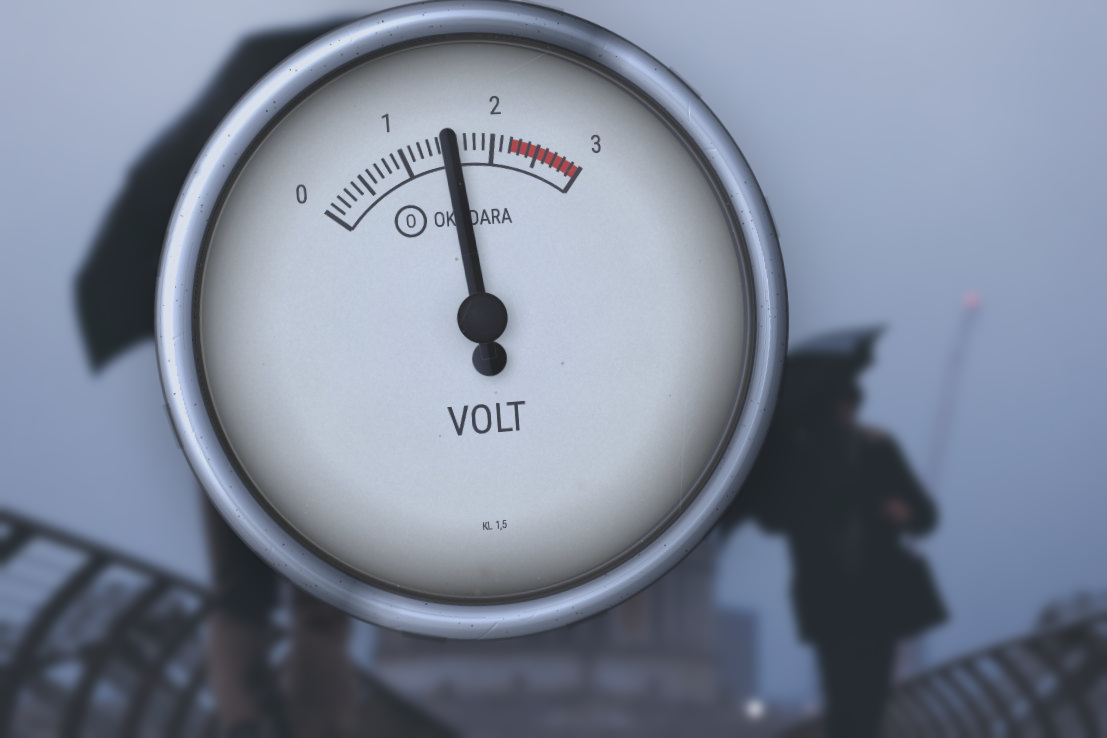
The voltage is value=1.5 unit=V
